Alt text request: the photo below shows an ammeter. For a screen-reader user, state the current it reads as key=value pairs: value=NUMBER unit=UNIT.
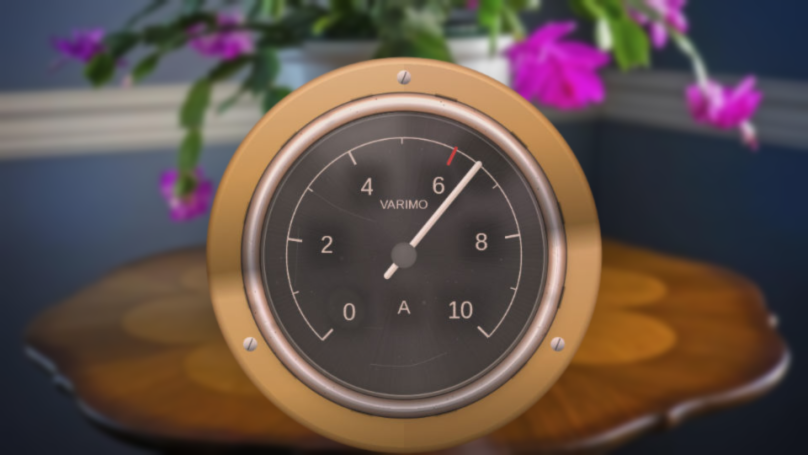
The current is value=6.5 unit=A
